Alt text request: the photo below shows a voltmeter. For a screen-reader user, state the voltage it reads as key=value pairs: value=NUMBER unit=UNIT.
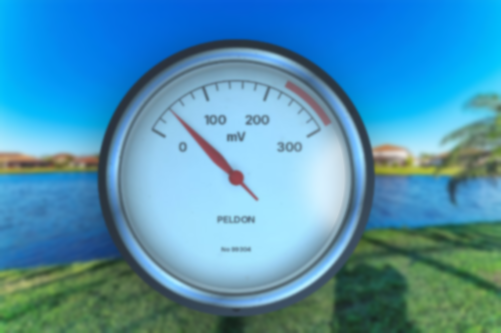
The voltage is value=40 unit=mV
